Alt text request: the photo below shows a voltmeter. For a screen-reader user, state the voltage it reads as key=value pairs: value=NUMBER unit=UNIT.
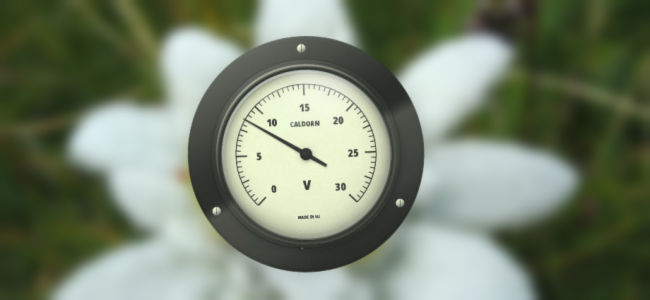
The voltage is value=8.5 unit=V
